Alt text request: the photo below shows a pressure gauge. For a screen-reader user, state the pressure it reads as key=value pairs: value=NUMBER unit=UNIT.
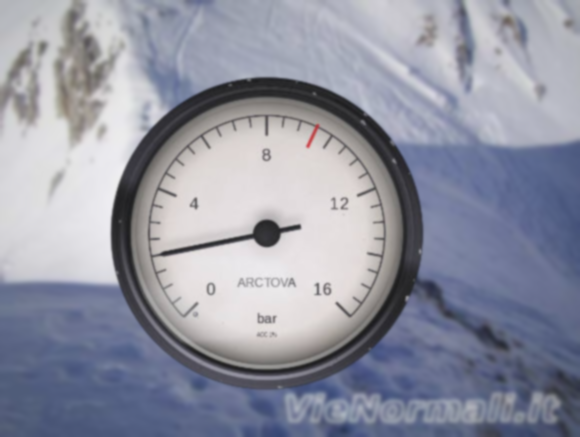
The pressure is value=2 unit=bar
